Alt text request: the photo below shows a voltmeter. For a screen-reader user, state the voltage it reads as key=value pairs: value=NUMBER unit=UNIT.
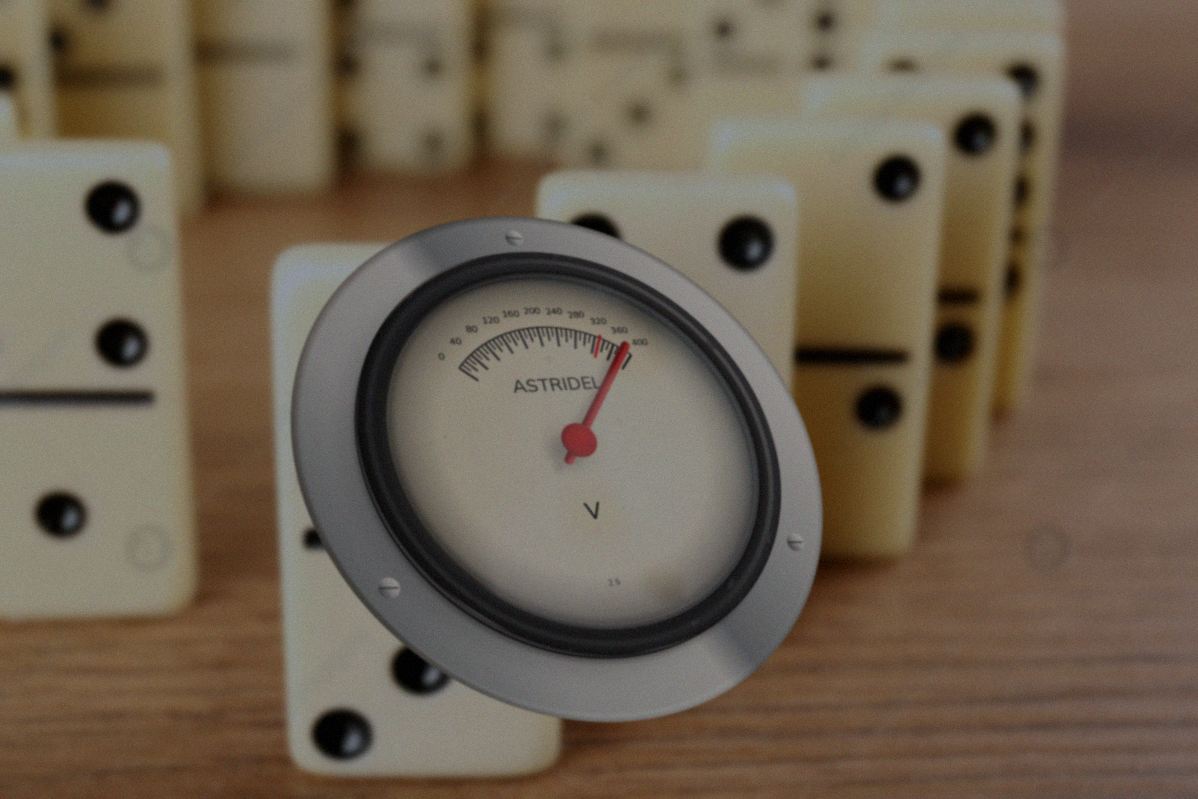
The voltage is value=380 unit=V
